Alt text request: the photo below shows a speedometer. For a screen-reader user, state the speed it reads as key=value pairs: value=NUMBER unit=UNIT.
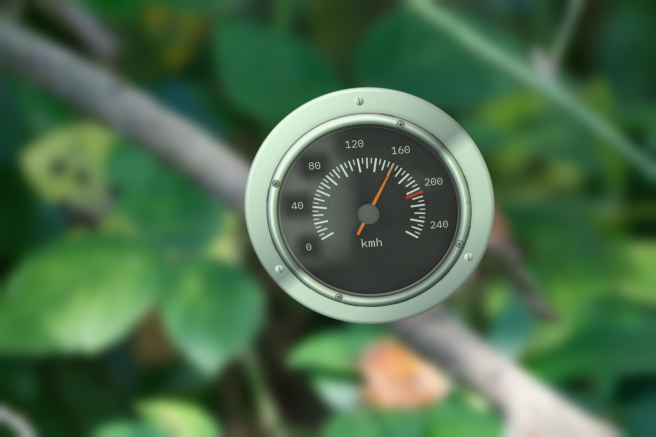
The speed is value=160 unit=km/h
